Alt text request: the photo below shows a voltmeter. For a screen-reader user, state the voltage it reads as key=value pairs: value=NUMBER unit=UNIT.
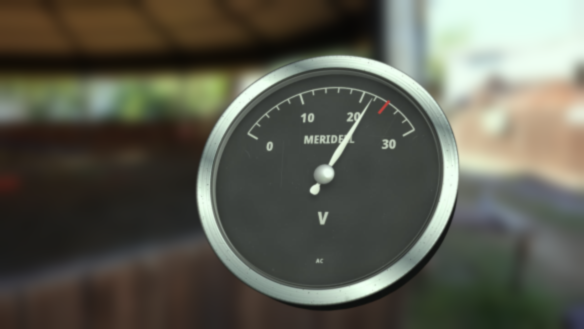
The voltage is value=22 unit=V
